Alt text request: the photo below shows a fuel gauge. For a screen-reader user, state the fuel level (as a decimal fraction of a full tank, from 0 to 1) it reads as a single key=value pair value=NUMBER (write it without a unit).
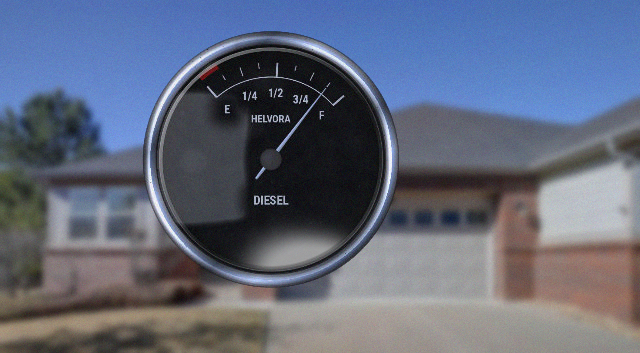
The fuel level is value=0.875
